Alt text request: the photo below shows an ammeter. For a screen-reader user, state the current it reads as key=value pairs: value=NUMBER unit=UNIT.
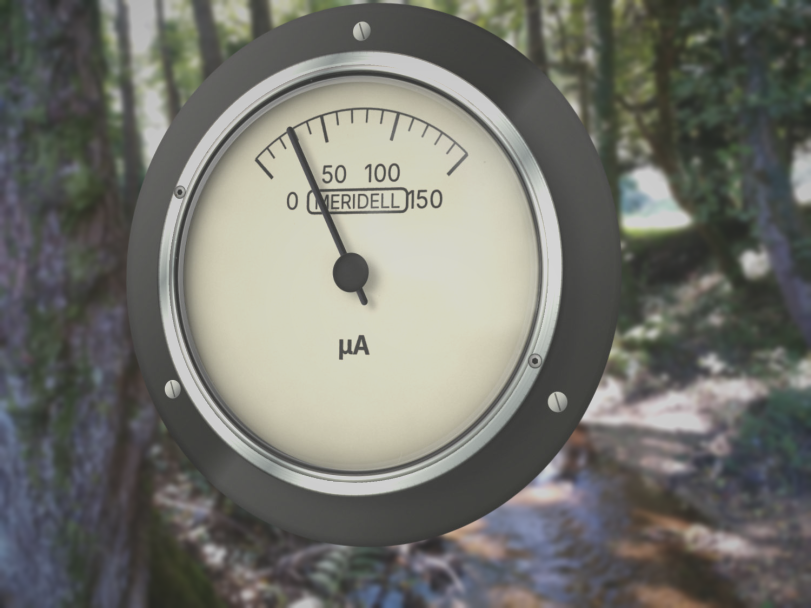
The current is value=30 unit=µA
